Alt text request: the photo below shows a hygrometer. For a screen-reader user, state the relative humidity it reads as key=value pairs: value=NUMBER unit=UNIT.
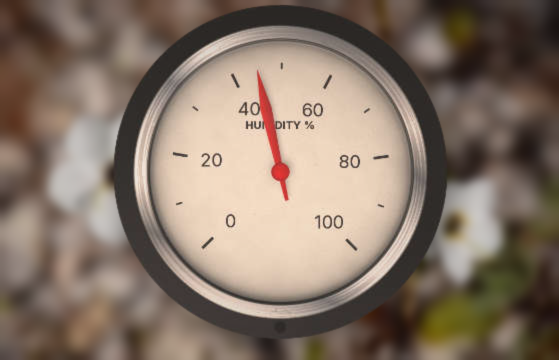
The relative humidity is value=45 unit=%
